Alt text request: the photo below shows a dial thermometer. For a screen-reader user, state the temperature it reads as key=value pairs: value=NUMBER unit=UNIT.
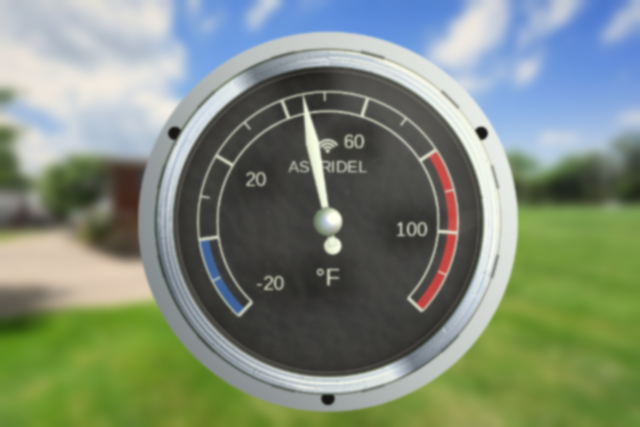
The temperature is value=45 unit=°F
